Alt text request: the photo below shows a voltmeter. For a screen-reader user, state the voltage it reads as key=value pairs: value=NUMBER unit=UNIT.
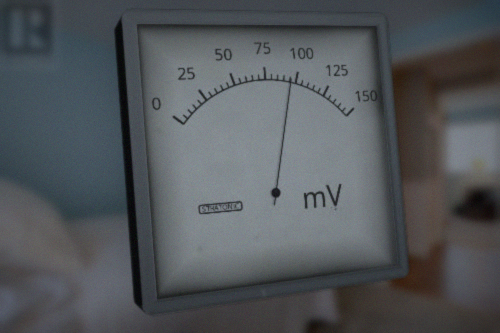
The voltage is value=95 unit=mV
